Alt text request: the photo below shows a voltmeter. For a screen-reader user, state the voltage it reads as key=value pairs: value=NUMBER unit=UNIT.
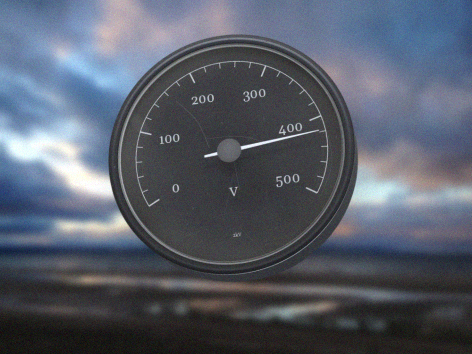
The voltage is value=420 unit=V
